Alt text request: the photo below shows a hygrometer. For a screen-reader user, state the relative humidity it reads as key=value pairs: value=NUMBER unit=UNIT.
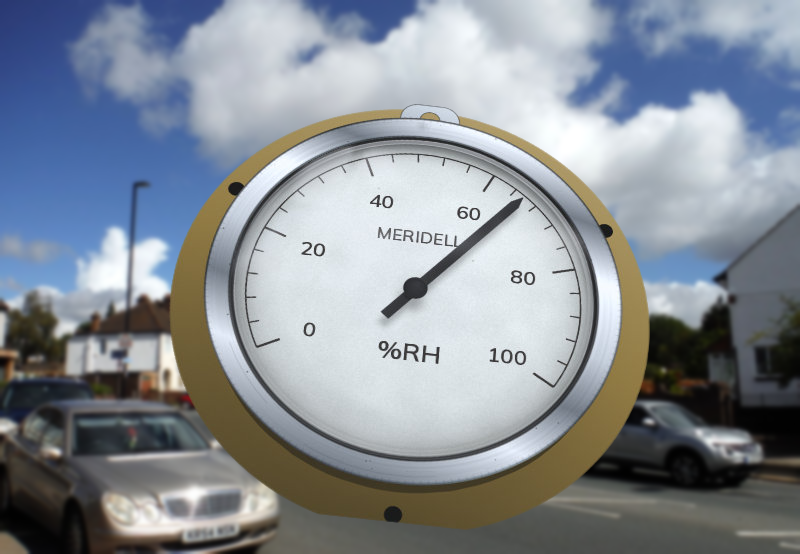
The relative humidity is value=66 unit=%
